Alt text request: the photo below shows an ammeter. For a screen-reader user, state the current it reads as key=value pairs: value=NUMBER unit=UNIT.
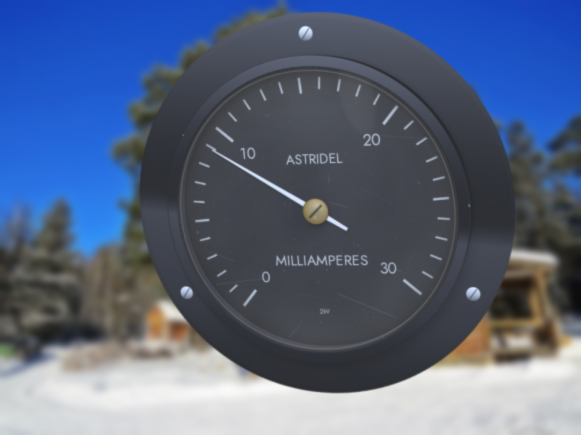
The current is value=9 unit=mA
